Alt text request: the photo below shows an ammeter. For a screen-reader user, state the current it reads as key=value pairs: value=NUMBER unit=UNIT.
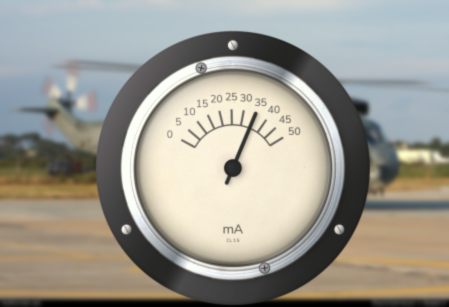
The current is value=35 unit=mA
